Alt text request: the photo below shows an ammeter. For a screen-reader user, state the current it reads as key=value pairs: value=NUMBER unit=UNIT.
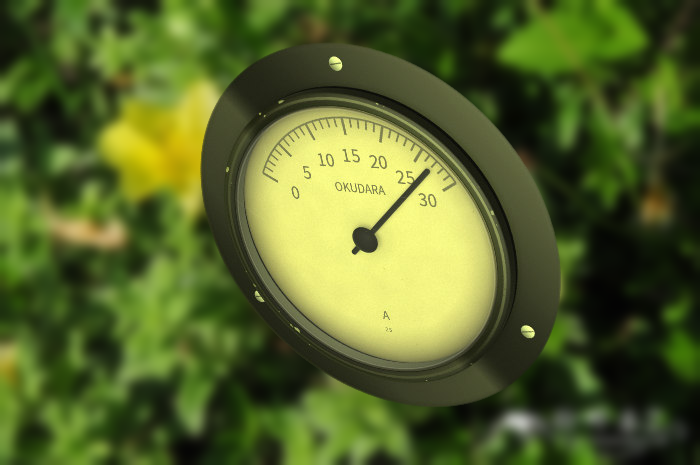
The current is value=27 unit=A
